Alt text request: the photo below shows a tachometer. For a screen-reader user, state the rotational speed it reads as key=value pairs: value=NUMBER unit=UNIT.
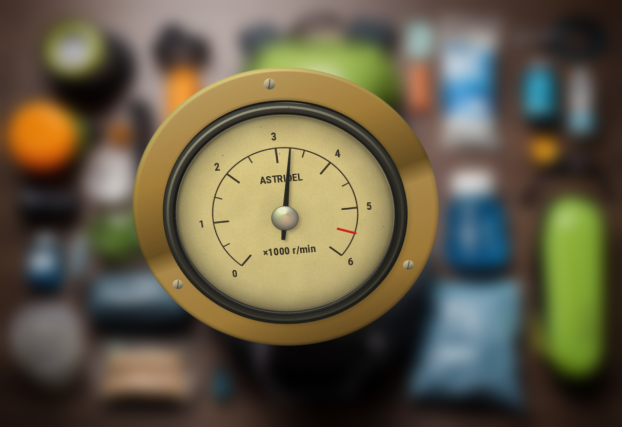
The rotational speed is value=3250 unit=rpm
